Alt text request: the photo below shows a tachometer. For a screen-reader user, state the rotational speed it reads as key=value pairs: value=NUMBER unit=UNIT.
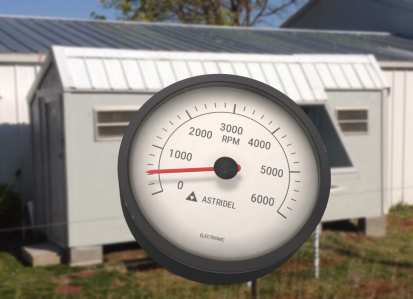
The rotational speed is value=400 unit=rpm
